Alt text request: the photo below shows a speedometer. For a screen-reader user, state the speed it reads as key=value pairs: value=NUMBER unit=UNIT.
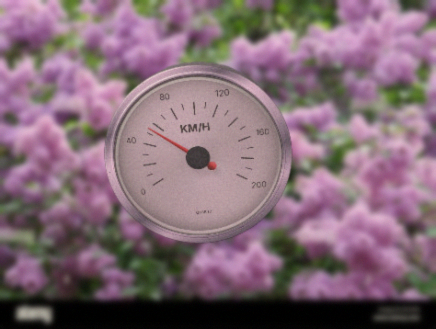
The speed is value=55 unit=km/h
